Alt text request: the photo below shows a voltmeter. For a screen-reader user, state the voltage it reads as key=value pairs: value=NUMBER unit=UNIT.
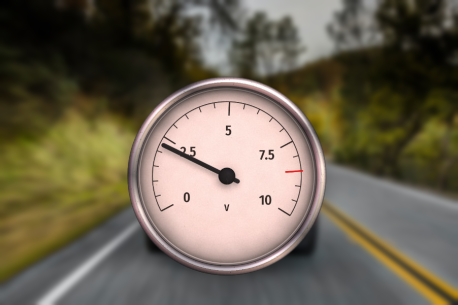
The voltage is value=2.25 unit=V
